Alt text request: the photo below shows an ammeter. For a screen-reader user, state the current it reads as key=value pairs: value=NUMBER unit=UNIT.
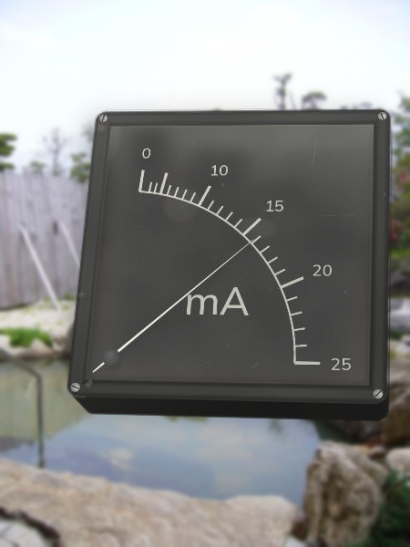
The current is value=16 unit=mA
